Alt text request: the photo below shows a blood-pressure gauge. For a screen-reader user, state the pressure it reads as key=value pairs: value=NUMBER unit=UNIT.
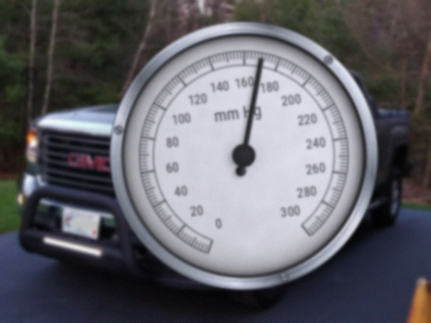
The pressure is value=170 unit=mmHg
